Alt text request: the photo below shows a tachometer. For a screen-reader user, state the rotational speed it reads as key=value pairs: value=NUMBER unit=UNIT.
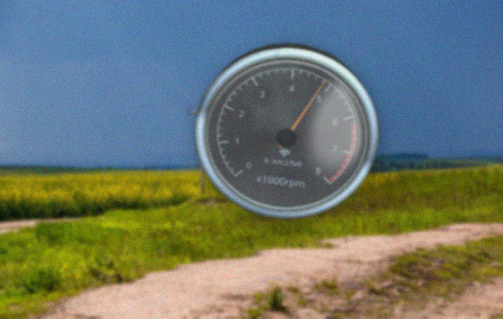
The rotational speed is value=4800 unit=rpm
